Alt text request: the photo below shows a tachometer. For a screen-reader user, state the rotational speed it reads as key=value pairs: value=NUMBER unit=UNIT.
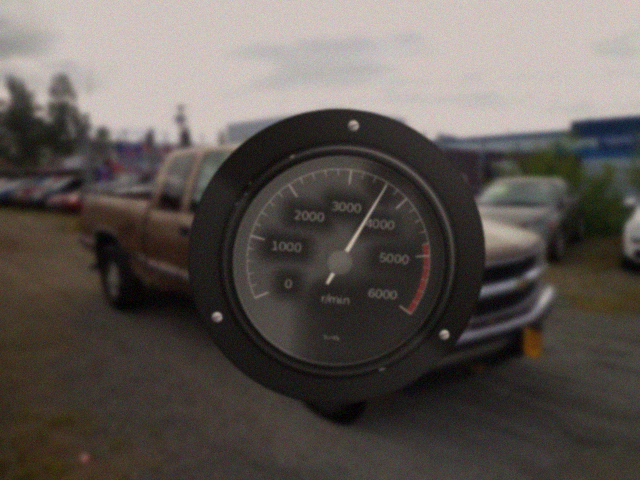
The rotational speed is value=3600 unit=rpm
